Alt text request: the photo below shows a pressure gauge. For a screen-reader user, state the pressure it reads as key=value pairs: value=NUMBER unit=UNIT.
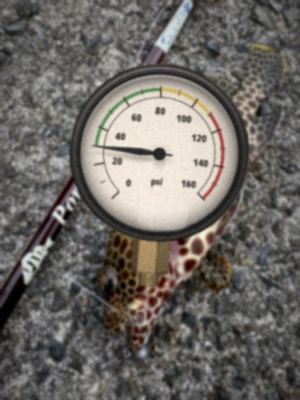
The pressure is value=30 unit=psi
